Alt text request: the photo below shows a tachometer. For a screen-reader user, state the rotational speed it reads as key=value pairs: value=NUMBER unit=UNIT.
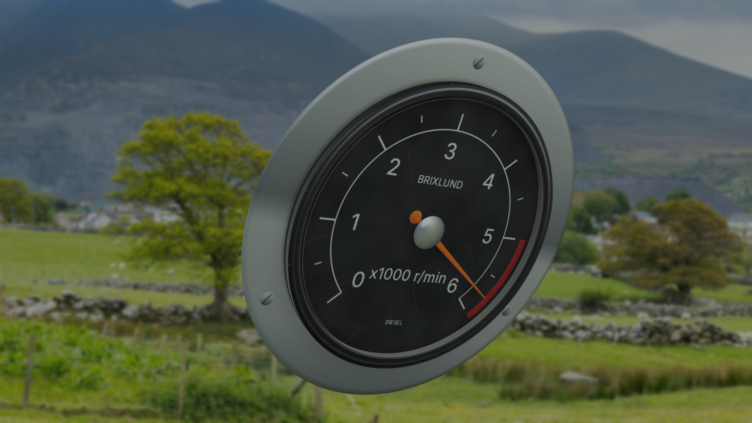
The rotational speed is value=5750 unit=rpm
